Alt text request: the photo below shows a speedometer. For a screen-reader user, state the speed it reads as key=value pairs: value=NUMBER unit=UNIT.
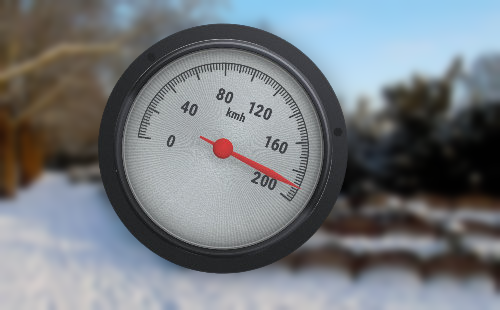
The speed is value=190 unit=km/h
